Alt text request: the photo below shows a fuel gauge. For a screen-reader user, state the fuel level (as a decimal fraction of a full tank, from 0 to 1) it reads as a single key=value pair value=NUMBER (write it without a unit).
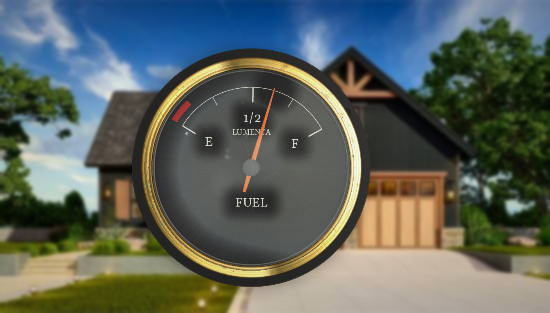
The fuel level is value=0.625
